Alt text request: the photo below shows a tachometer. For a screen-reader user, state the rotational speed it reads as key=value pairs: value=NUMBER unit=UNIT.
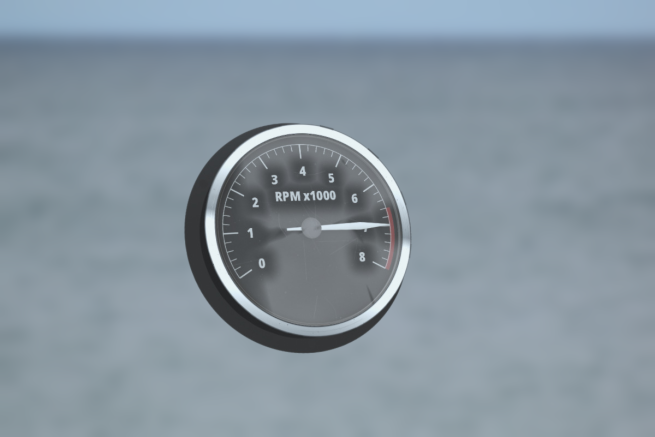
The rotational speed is value=7000 unit=rpm
